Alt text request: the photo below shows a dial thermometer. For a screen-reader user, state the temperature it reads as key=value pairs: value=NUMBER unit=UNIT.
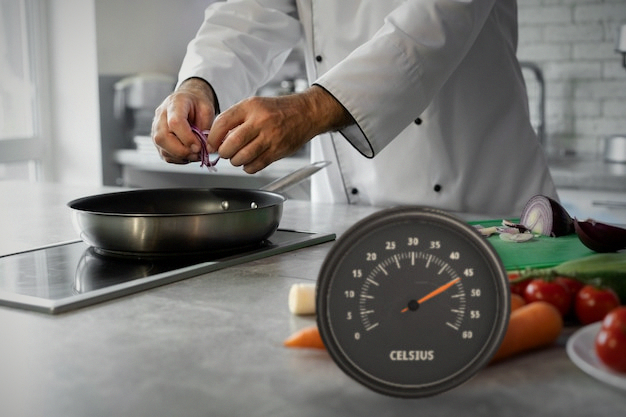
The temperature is value=45 unit=°C
